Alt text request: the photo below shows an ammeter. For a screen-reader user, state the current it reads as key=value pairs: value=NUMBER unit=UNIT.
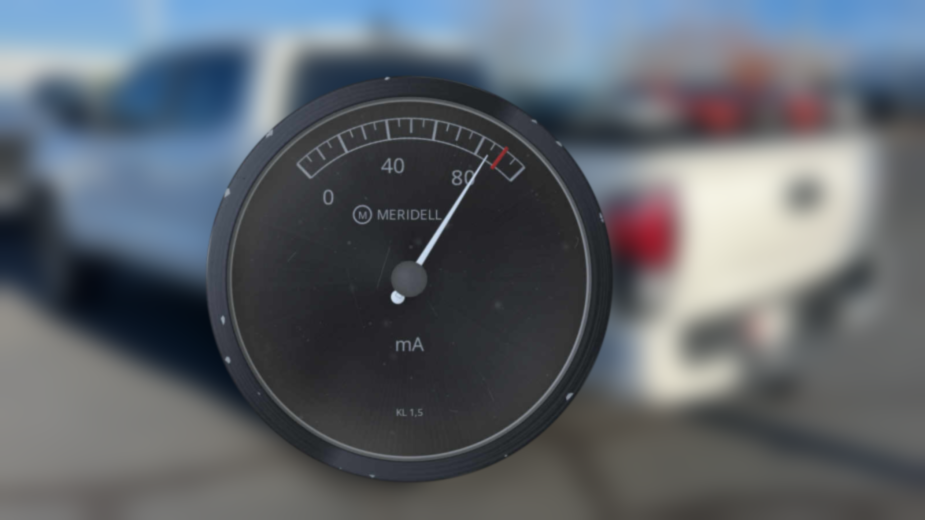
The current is value=85 unit=mA
